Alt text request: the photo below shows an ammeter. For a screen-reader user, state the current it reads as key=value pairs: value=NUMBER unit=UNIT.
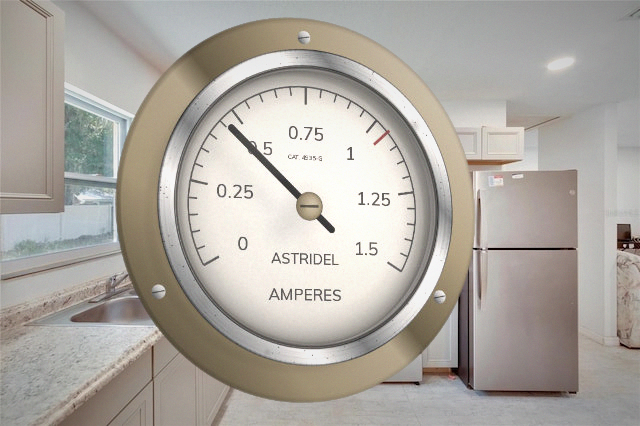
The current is value=0.45 unit=A
